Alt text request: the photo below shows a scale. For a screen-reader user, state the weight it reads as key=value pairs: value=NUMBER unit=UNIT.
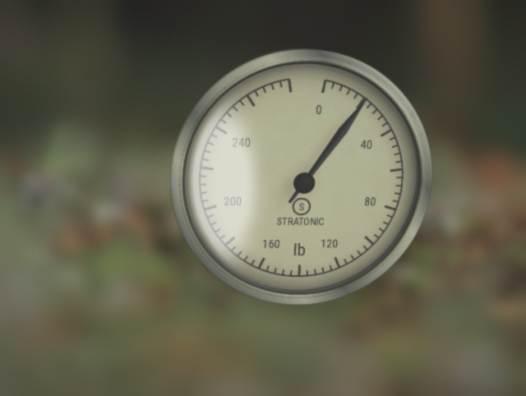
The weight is value=20 unit=lb
